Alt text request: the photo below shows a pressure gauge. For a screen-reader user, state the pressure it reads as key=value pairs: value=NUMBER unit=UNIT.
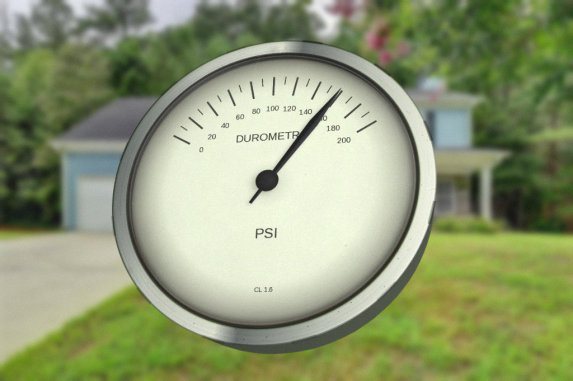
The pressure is value=160 unit=psi
